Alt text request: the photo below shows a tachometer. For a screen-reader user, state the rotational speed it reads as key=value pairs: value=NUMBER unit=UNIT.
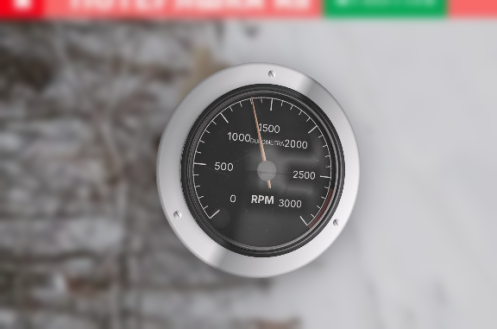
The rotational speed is value=1300 unit=rpm
